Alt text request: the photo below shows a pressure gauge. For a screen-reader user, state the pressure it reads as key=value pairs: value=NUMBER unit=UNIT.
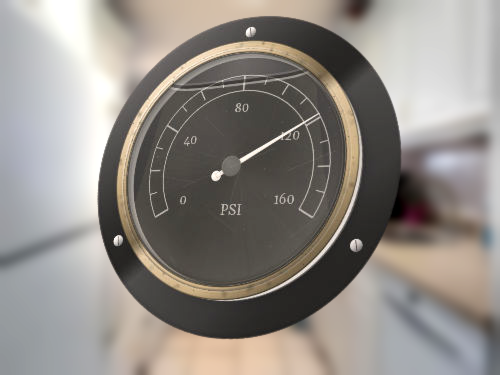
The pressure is value=120 unit=psi
